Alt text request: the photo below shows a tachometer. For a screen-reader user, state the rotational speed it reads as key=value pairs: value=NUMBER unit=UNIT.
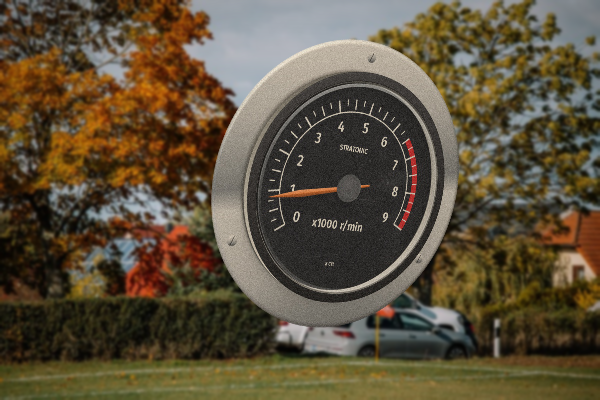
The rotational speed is value=875 unit=rpm
